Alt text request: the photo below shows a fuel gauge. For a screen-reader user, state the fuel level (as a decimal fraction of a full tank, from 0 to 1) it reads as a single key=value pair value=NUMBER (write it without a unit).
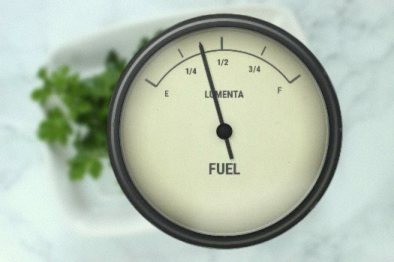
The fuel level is value=0.375
